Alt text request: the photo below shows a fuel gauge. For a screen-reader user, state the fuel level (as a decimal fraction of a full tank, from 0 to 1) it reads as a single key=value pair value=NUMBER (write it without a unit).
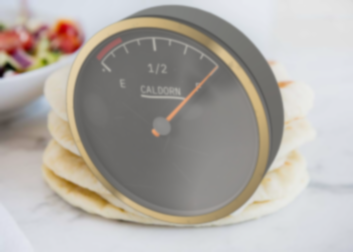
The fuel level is value=1
